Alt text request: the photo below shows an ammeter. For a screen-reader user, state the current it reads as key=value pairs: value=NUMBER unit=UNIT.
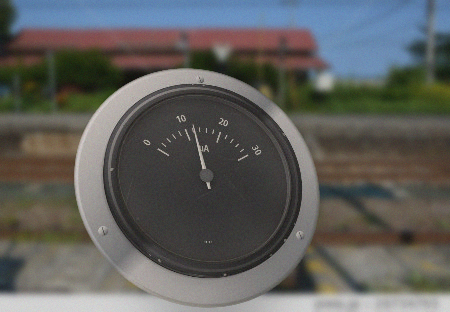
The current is value=12 unit=µA
